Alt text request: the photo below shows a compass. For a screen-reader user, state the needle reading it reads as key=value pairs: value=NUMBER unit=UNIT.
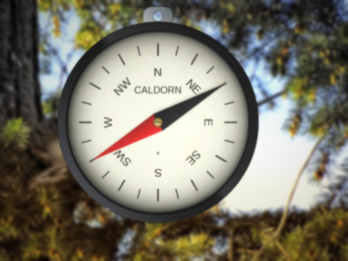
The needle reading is value=240 unit=°
